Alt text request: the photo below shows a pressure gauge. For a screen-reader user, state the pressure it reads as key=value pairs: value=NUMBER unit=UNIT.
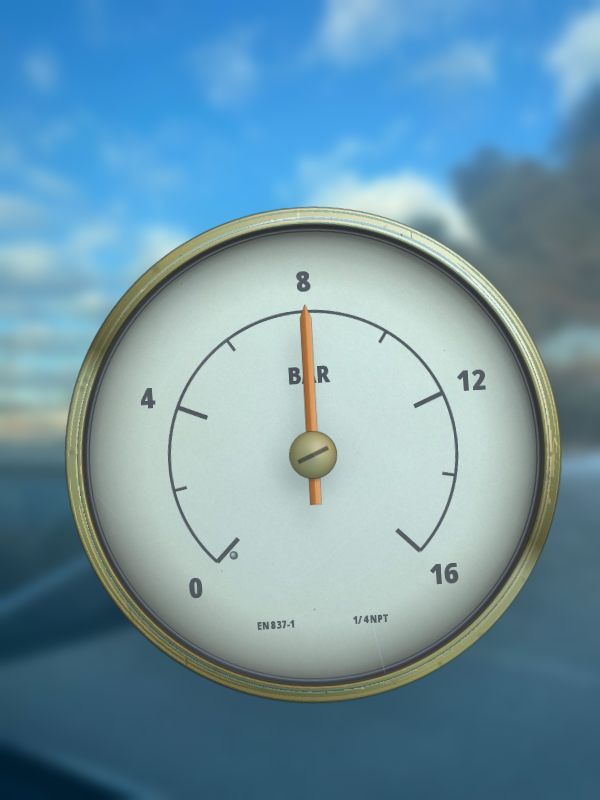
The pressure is value=8 unit=bar
